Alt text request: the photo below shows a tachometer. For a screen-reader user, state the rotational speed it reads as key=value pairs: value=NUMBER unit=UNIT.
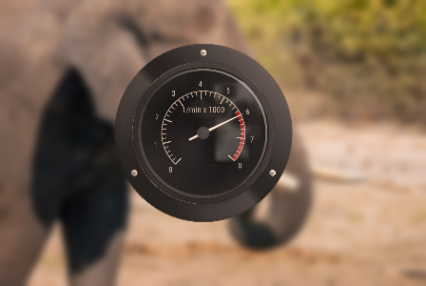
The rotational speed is value=6000 unit=rpm
